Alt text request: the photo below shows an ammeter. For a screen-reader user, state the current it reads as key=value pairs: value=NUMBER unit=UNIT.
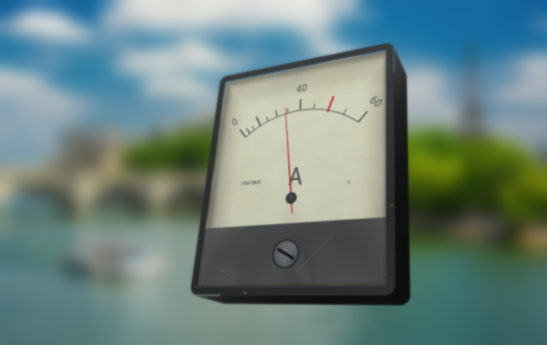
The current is value=35 unit=A
